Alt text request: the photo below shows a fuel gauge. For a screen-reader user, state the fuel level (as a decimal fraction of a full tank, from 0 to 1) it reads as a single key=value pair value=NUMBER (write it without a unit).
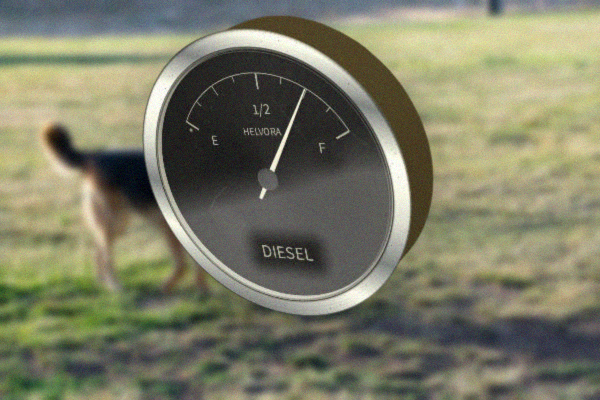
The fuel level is value=0.75
